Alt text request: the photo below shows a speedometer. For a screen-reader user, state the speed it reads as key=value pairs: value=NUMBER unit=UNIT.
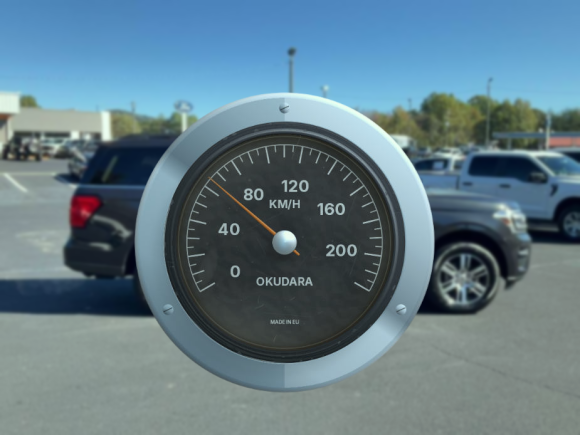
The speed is value=65 unit=km/h
